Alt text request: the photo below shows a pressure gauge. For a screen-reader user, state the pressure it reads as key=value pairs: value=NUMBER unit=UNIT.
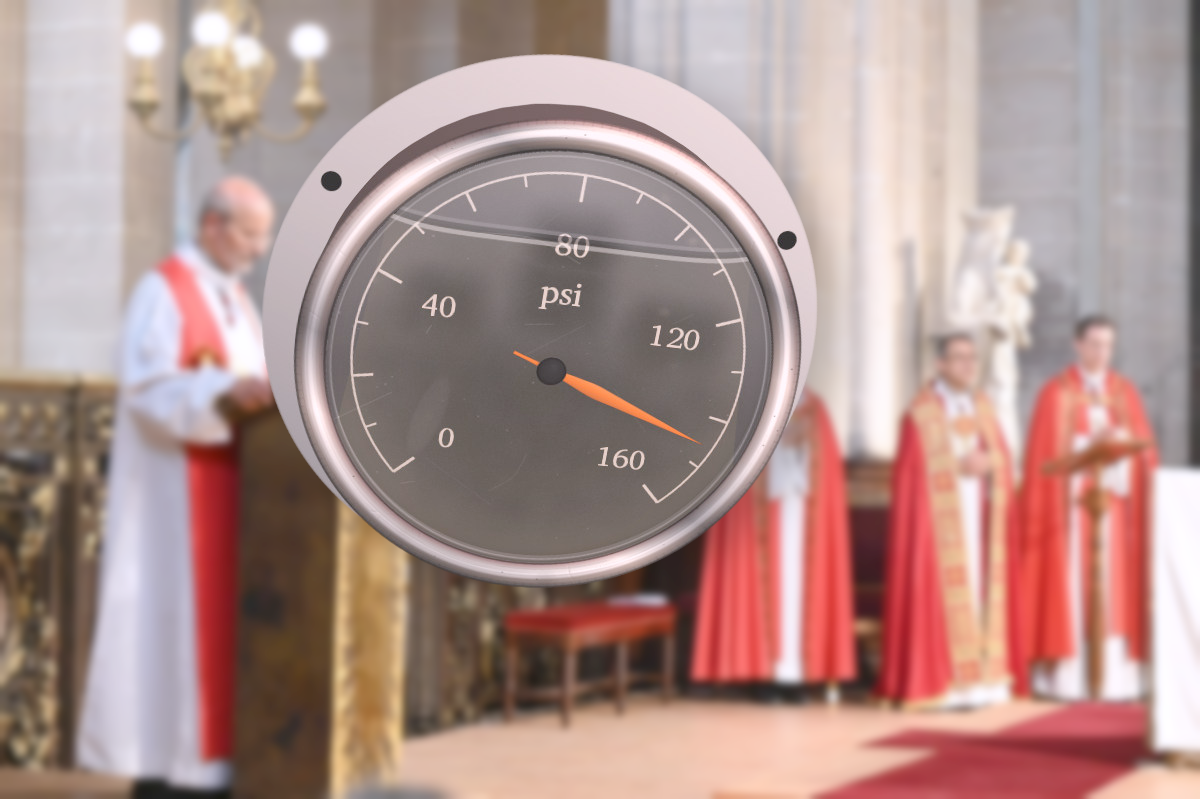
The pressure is value=145 unit=psi
